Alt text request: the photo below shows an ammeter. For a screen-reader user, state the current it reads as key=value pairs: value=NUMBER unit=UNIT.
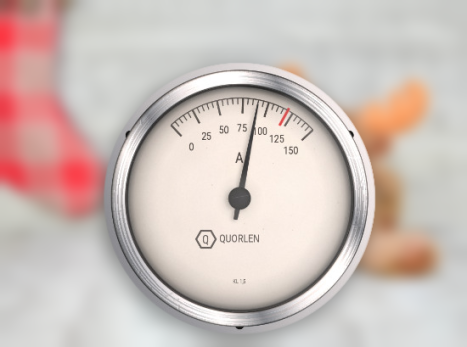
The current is value=90 unit=A
